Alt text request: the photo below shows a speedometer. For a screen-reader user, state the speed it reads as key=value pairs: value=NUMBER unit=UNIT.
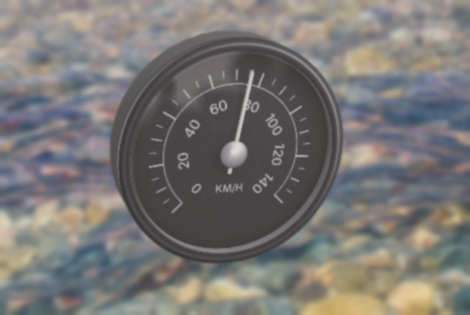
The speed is value=75 unit=km/h
